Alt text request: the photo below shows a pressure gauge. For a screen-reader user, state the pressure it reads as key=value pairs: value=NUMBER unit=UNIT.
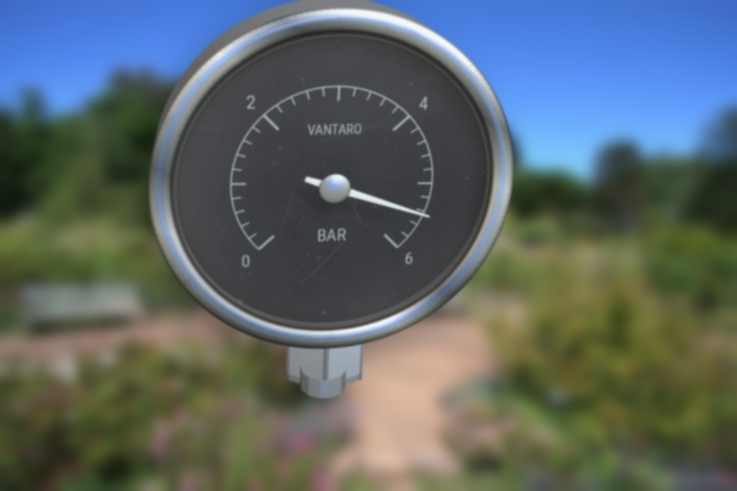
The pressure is value=5.4 unit=bar
